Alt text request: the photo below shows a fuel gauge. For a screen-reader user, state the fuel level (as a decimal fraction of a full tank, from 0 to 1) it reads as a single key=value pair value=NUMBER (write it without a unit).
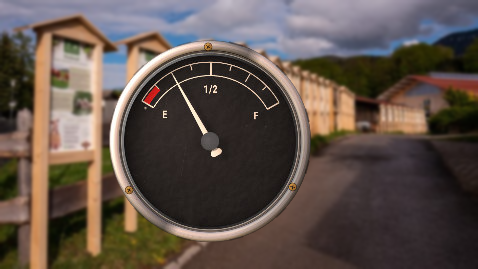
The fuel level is value=0.25
